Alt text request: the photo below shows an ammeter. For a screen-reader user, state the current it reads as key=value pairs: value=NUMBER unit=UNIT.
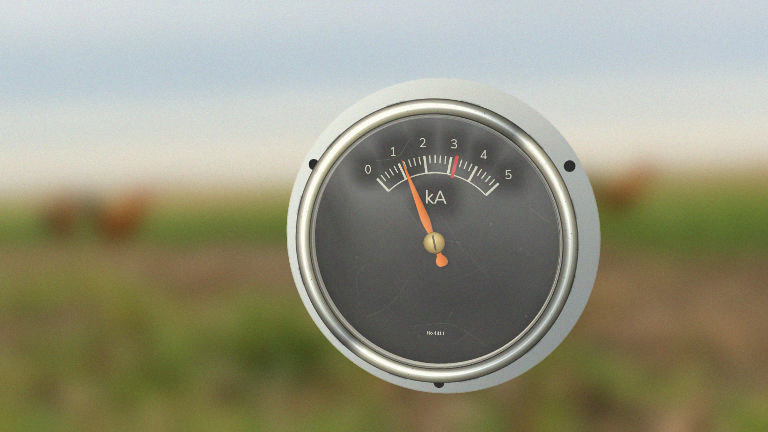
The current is value=1.2 unit=kA
